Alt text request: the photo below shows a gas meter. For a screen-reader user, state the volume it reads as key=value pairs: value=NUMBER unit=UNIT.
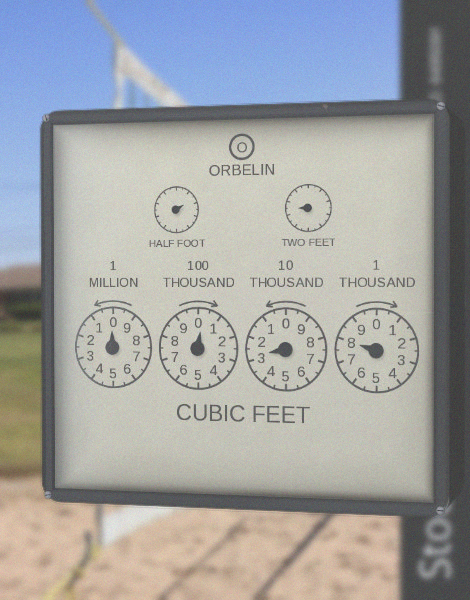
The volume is value=2800 unit=ft³
